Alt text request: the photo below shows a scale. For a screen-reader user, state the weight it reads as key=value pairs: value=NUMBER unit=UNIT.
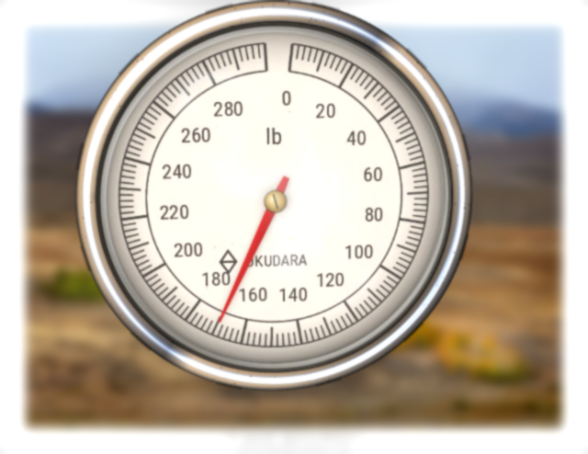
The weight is value=170 unit=lb
